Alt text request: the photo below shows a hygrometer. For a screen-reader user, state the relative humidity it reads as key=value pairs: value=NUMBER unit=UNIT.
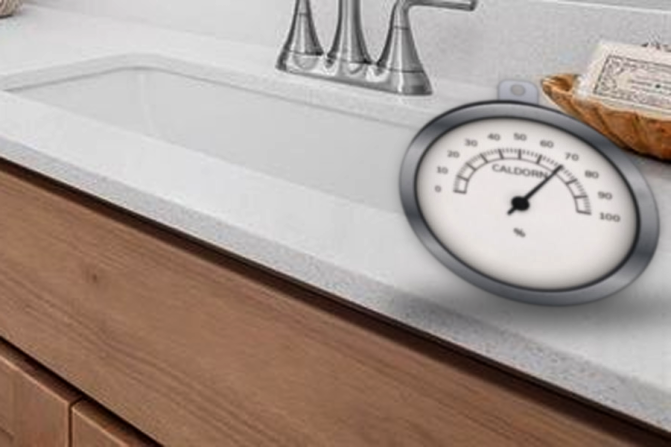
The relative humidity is value=70 unit=%
